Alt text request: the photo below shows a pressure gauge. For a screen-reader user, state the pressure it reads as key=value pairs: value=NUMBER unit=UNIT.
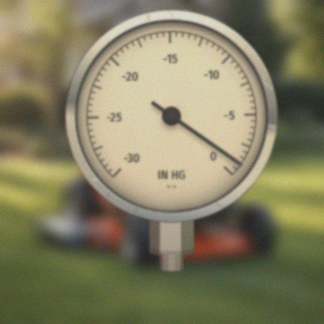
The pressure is value=-1 unit=inHg
